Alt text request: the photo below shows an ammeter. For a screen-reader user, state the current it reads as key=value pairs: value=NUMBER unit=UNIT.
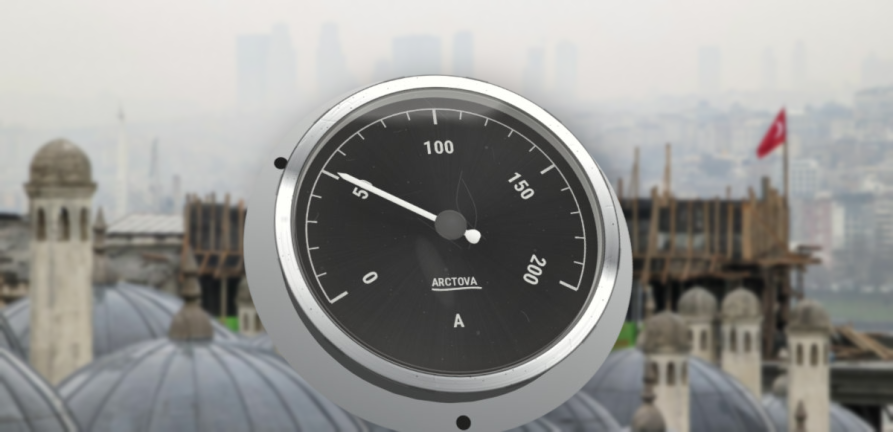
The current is value=50 unit=A
